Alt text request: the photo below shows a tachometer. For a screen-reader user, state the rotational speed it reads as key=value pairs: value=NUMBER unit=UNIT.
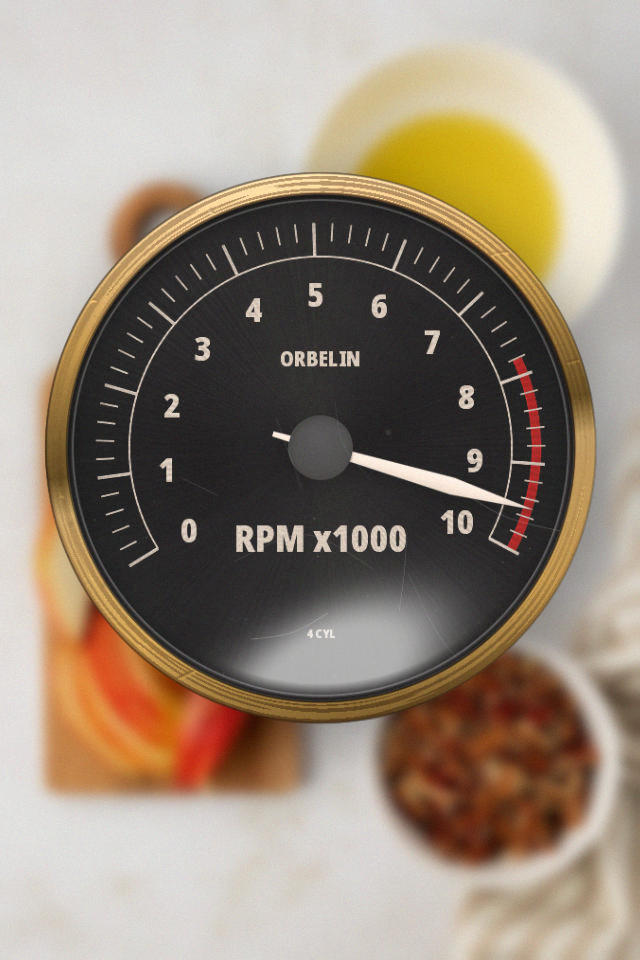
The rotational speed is value=9500 unit=rpm
